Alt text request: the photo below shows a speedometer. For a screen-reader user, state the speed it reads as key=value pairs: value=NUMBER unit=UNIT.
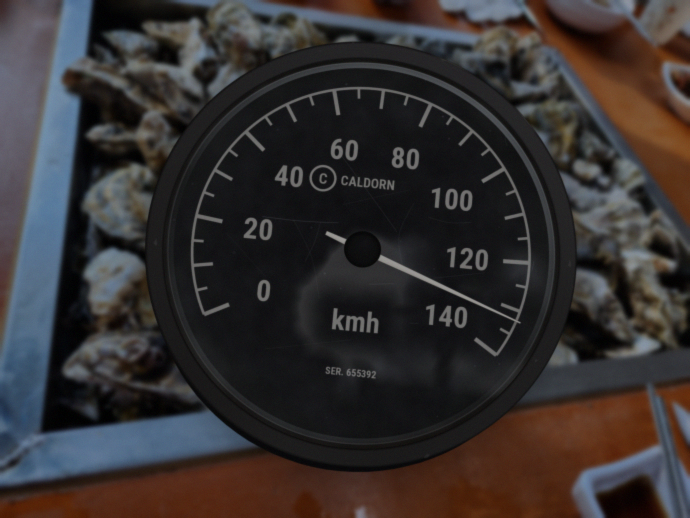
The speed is value=132.5 unit=km/h
